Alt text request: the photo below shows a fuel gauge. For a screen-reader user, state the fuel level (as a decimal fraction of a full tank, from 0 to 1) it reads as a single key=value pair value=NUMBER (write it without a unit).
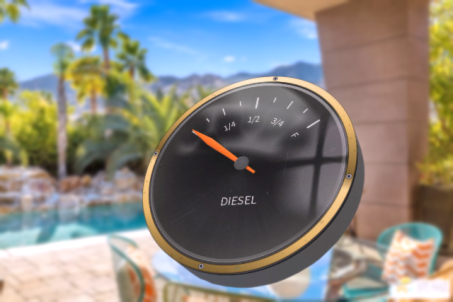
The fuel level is value=0
